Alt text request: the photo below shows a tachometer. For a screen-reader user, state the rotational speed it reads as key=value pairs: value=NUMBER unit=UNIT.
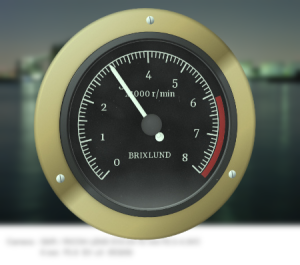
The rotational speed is value=3000 unit=rpm
